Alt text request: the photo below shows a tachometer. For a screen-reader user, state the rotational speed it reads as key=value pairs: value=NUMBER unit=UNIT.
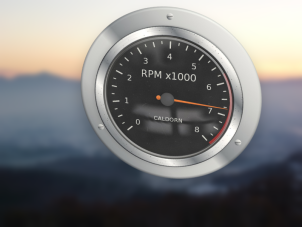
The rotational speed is value=6750 unit=rpm
